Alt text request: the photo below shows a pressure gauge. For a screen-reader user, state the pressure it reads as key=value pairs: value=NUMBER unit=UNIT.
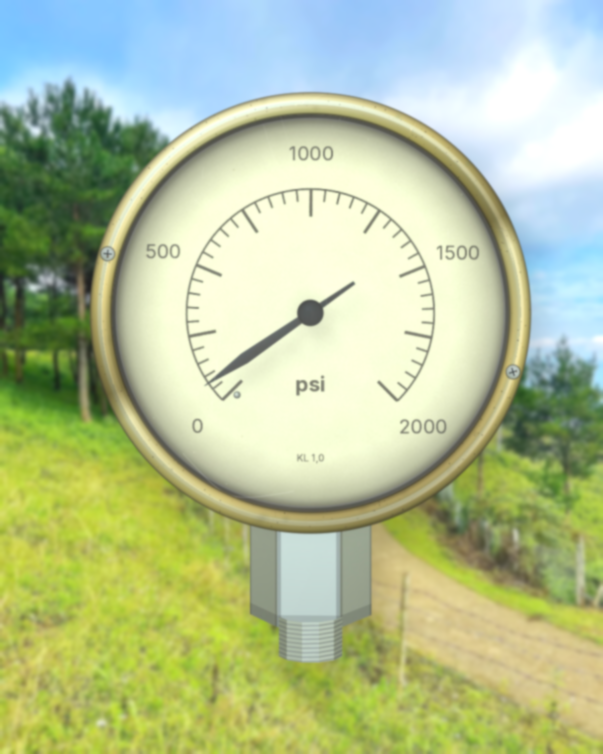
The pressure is value=75 unit=psi
